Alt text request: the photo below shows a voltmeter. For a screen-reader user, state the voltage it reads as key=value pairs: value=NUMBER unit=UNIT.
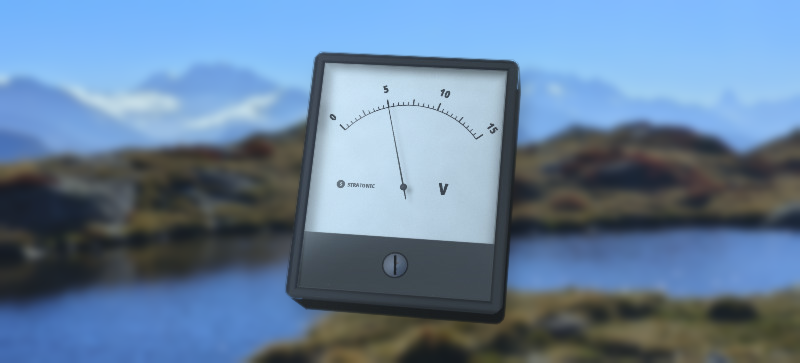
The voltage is value=5 unit=V
